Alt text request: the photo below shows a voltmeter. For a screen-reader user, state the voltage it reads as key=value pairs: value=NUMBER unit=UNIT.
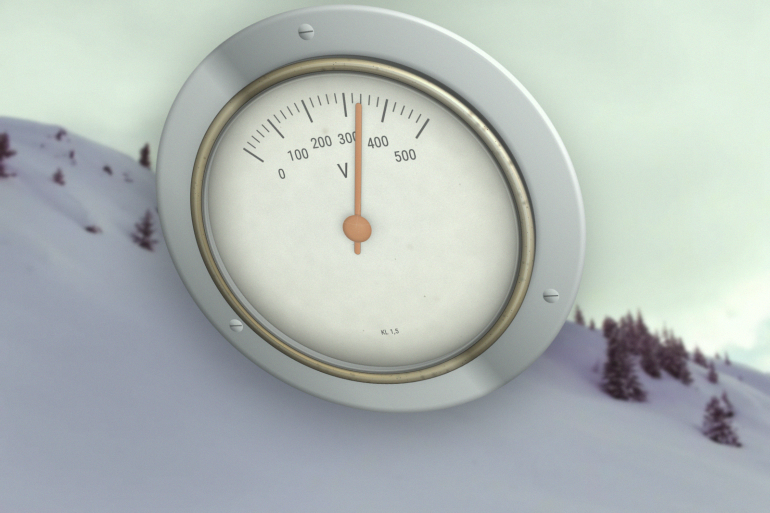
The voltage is value=340 unit=V
